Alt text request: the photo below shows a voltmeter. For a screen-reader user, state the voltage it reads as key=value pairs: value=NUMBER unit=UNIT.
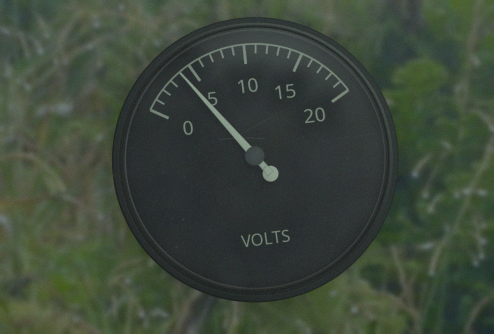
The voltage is value=4 unit=V
